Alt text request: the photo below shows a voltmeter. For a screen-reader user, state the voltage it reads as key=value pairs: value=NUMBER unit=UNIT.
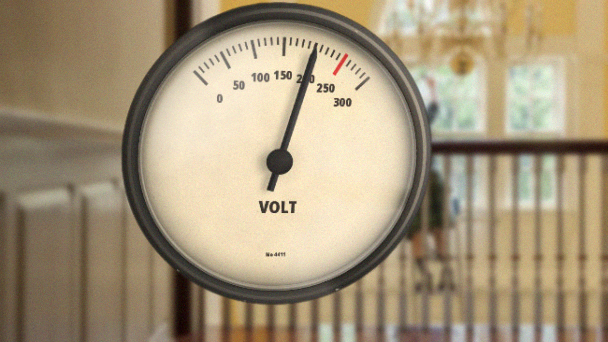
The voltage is value=200 unit=V
